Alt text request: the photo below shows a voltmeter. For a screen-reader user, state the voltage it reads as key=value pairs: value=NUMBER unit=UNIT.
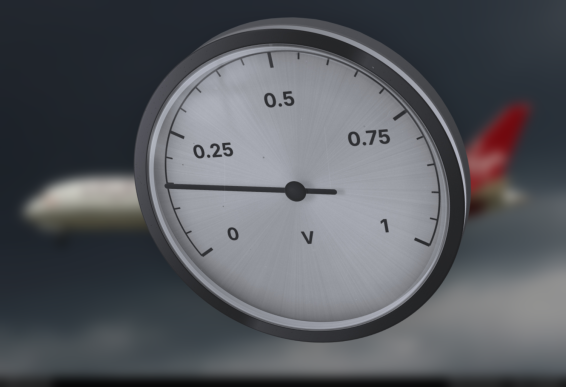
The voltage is value=0.15 unit=V
